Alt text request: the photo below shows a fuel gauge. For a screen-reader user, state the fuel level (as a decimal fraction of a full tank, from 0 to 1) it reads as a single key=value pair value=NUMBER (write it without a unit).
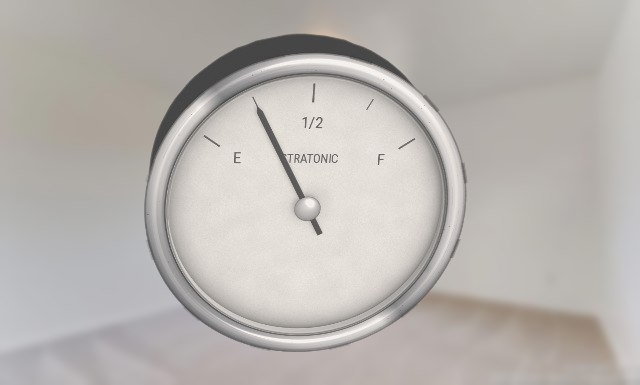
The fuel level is value=0.25
